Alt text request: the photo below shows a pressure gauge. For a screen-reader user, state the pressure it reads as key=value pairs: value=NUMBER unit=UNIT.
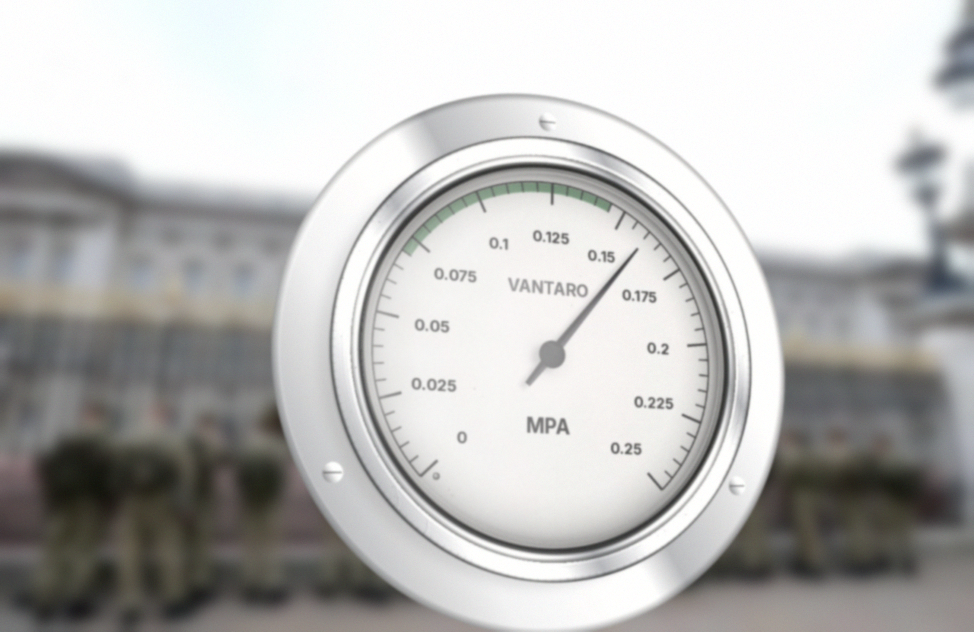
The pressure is value=0.16 unit=MPa
